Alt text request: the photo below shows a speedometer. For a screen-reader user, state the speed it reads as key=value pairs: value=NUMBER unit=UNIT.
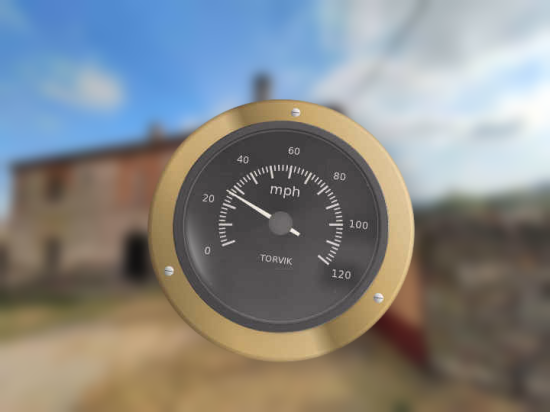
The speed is value=26 unit=mph
